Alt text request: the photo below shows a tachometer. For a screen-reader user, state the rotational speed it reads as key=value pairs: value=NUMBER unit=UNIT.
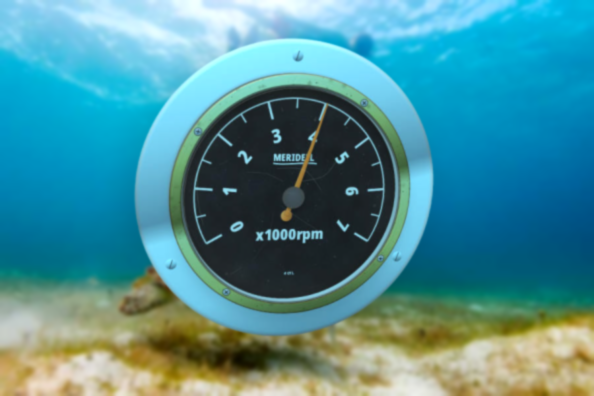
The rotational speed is value=4000 unit=rpm
